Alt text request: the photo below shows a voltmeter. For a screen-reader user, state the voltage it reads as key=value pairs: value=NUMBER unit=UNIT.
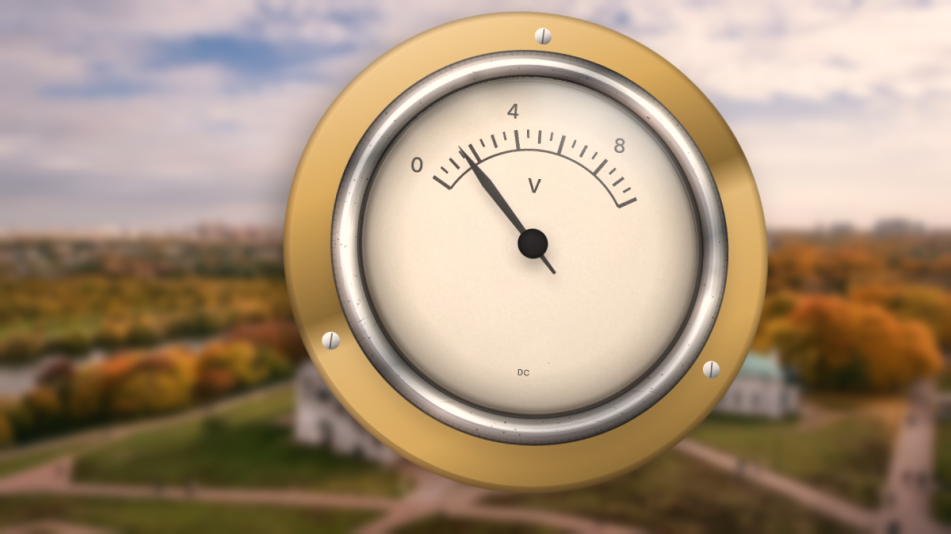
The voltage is value=1.5 unit=V
